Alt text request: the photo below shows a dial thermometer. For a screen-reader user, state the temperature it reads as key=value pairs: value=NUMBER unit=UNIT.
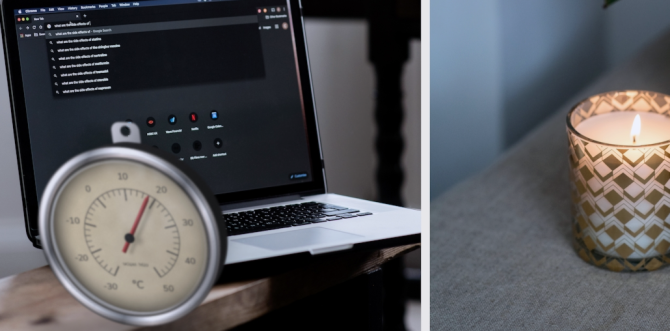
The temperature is value=18 unit=°C
